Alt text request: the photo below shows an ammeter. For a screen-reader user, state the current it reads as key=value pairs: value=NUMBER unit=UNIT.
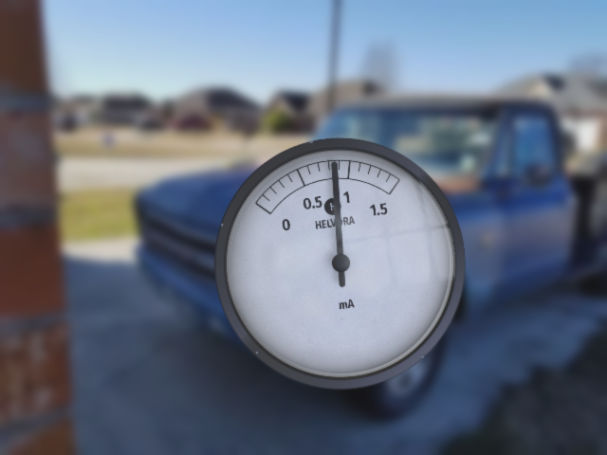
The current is value=0.85 unit=mA
